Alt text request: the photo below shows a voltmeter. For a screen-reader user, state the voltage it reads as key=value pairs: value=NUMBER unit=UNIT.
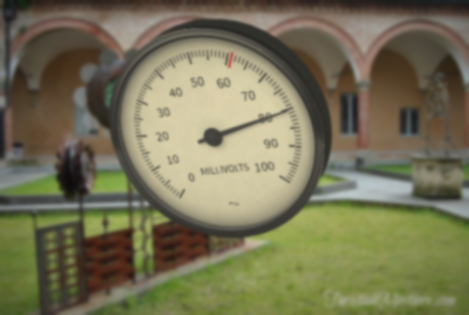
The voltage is value=80 unit=mV
